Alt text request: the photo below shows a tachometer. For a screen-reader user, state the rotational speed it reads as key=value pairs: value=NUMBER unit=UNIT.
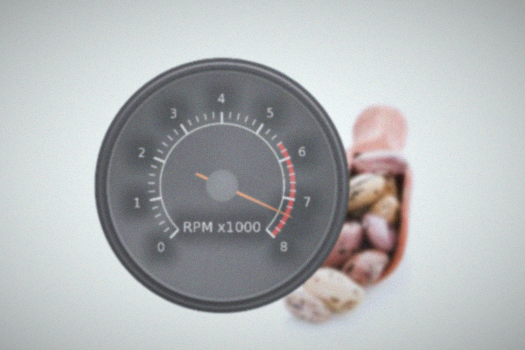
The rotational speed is value=7400 unit=rpm
